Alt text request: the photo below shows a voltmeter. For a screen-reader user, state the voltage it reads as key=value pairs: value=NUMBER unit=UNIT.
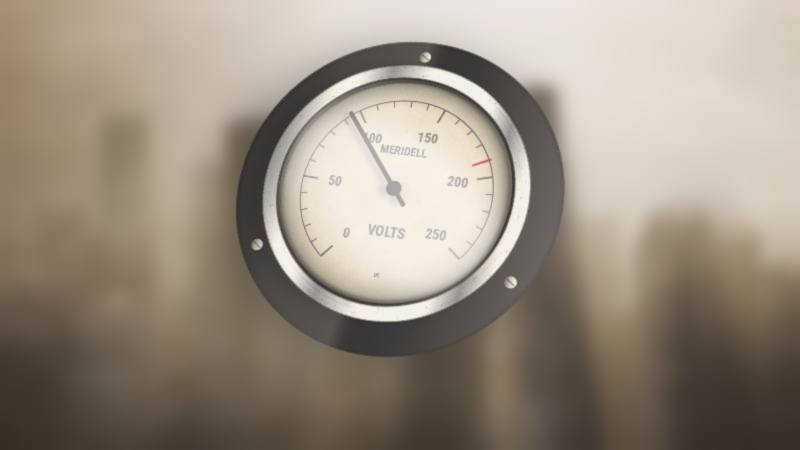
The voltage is value=95 unit=V
